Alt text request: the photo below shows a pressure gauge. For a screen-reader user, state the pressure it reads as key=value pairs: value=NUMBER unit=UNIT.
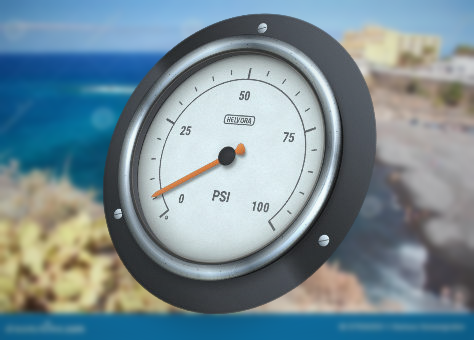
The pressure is value=5 unit=psi
